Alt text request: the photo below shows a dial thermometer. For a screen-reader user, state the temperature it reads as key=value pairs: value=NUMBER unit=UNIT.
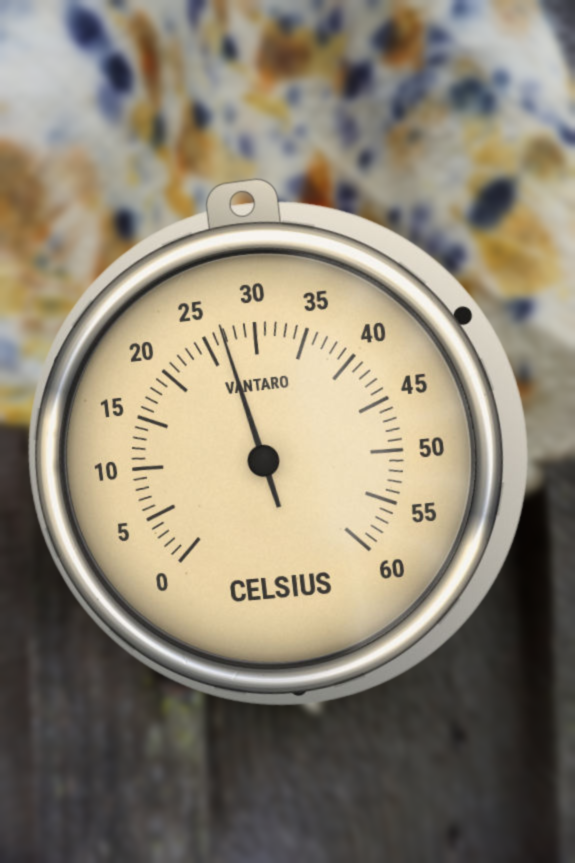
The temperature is value=27 unit=°C
